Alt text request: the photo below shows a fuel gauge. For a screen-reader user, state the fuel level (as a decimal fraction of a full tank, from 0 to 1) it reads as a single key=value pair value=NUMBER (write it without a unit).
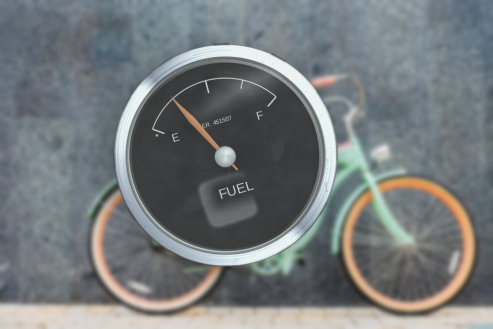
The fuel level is value=0.25
